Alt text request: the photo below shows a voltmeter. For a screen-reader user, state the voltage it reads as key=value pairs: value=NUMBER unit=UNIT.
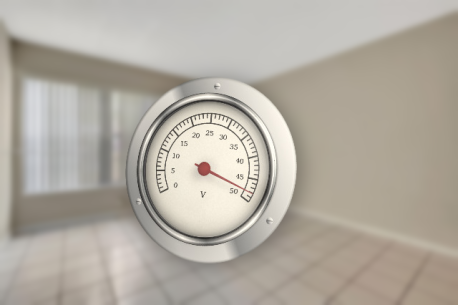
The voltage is value=48 unit=V
